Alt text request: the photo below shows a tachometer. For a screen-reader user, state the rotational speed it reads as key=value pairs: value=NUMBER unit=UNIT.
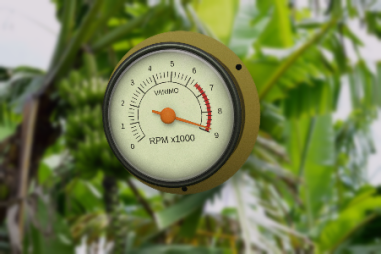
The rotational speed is value=8800 unit=rpm
